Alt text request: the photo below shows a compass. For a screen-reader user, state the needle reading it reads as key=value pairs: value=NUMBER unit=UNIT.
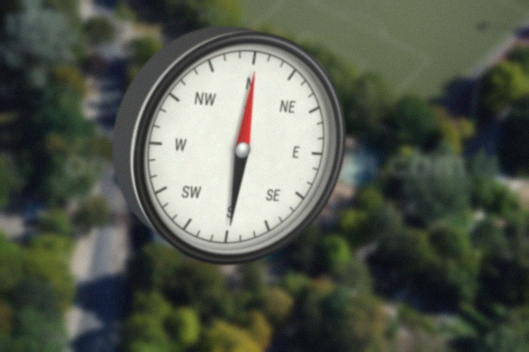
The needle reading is value=0 unit=°
